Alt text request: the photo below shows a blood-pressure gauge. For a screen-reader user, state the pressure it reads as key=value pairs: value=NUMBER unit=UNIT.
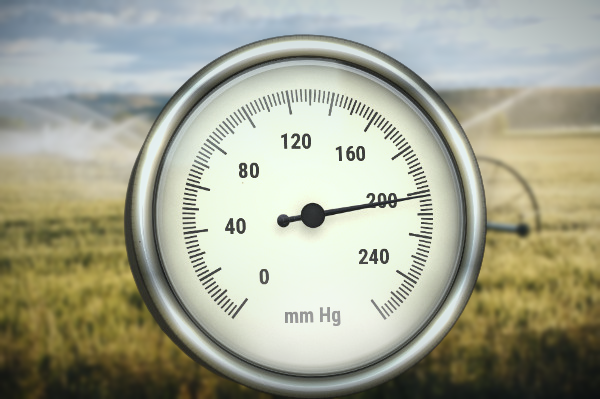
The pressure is value=202 unit=mmHg
